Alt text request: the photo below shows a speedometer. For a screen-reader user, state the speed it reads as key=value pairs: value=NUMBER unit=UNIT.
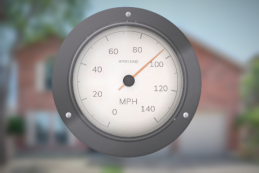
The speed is value=95 unit=mph
